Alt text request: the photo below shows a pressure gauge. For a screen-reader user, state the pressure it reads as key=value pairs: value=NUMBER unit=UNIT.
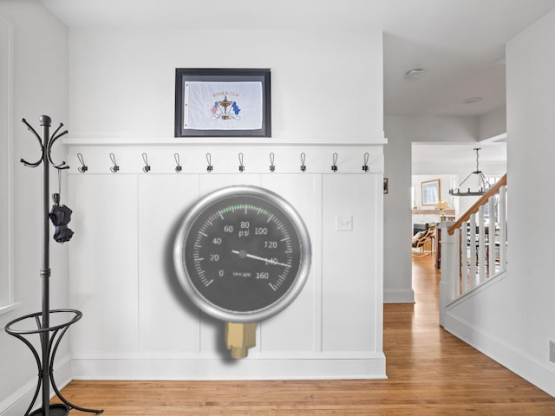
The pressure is value=140 unit=psi
